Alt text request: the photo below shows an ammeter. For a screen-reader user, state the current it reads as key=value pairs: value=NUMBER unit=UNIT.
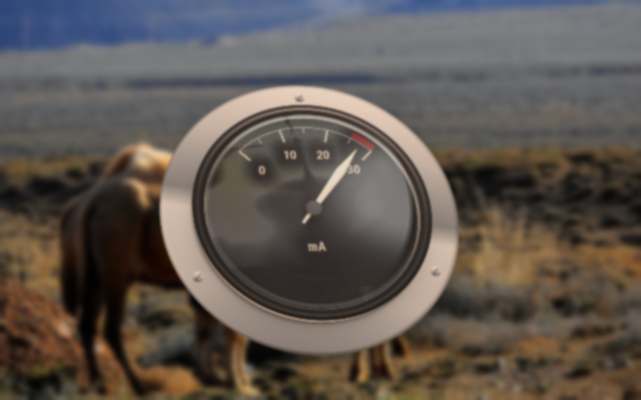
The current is value=27.5 unit=mA
